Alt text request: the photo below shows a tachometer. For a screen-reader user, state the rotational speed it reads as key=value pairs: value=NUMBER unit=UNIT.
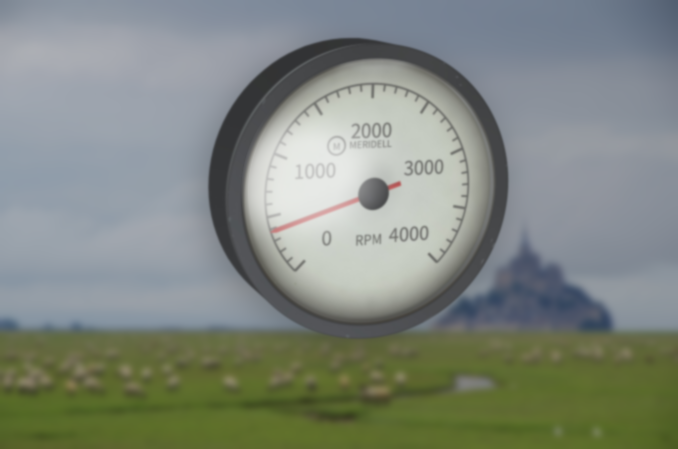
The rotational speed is value=400 unit=rpm
